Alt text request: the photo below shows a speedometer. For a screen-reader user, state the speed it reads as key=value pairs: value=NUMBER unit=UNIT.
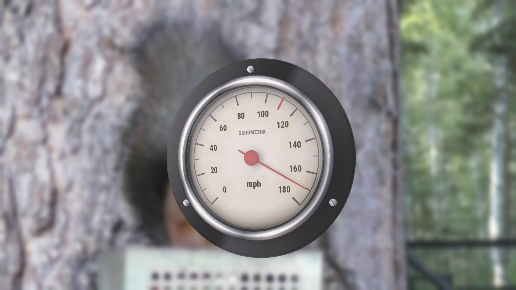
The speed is value=170 unit=mph
